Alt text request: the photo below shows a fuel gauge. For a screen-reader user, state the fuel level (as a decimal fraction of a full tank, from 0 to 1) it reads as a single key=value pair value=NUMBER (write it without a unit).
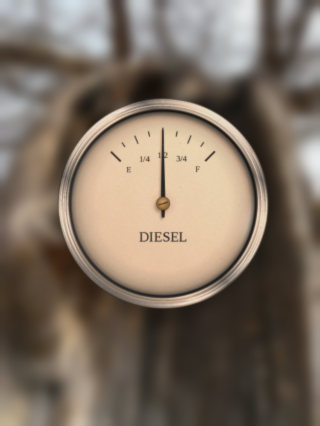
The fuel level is value=0.5
